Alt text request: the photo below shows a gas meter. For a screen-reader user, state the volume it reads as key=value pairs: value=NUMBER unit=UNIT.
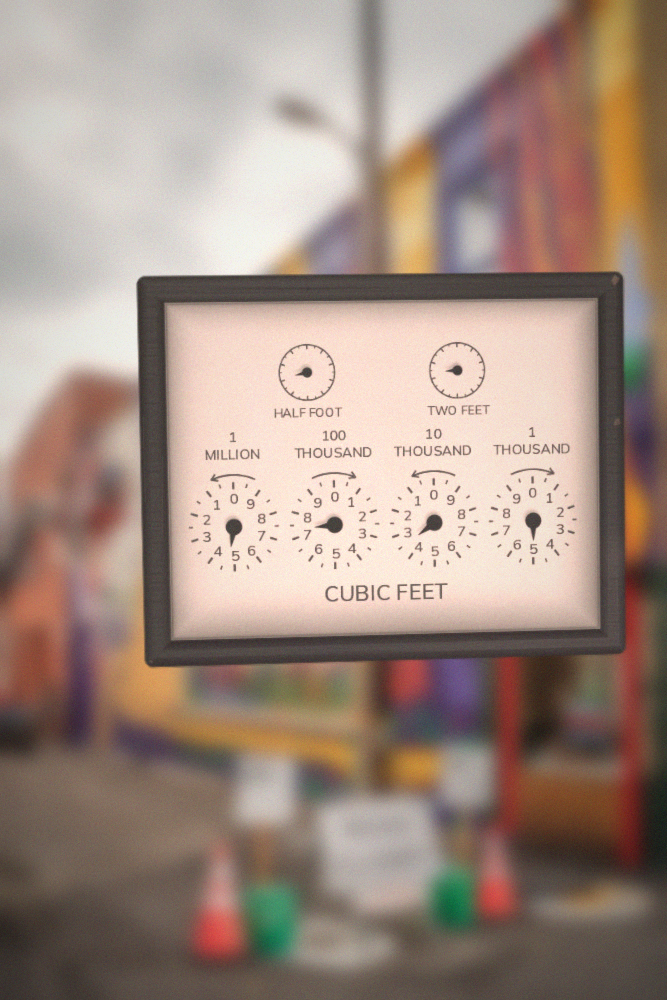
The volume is value=473500 unit=ft³
